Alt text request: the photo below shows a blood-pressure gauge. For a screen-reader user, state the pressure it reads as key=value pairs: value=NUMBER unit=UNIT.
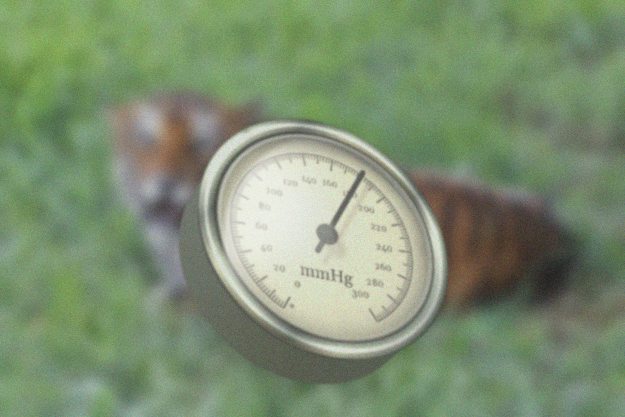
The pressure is value=180 unit=mmHg
